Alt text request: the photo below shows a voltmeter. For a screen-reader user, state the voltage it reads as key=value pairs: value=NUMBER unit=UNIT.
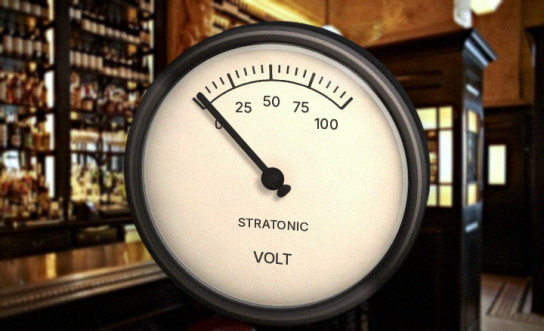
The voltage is value=5 unit=V
